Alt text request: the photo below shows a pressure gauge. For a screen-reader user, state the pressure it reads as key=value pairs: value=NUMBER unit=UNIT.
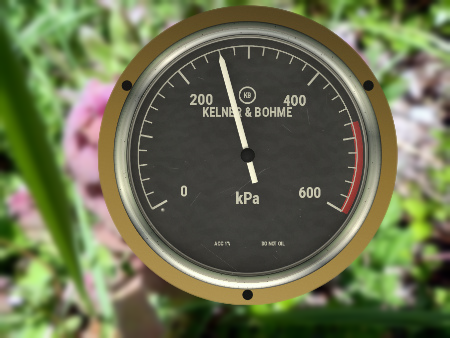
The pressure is value=260 unit=kPa
